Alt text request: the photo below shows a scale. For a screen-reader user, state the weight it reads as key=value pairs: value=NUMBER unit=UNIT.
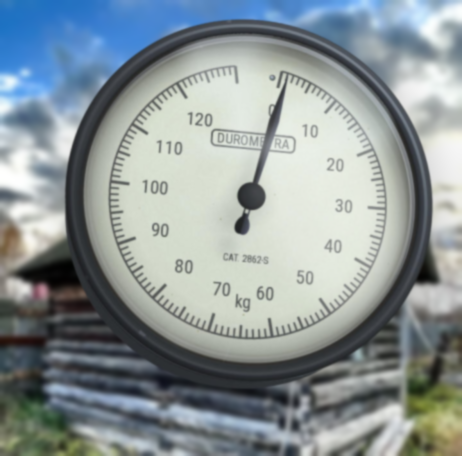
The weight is value=1 unit=kg
